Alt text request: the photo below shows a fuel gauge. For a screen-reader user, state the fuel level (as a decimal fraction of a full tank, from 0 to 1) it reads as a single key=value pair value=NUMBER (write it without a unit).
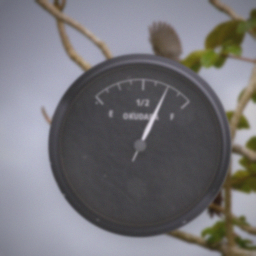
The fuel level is value=0.75
